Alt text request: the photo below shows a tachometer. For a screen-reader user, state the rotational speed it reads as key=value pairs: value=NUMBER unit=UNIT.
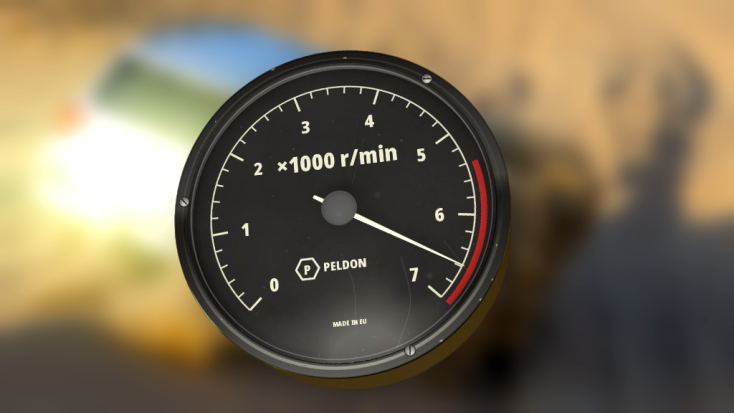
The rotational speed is value=6600 unit=rpm
